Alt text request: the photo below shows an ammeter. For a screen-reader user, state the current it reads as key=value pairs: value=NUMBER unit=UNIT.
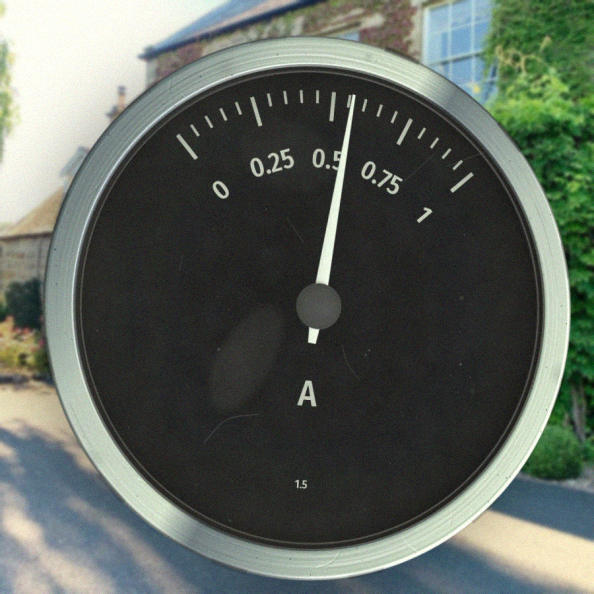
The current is value=0.55 unit=A
